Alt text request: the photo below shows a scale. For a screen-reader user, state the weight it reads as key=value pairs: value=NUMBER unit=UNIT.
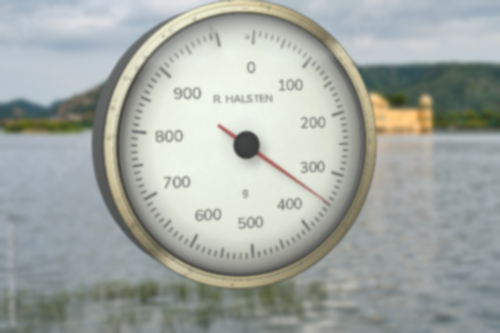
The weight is value=350 unit=g
